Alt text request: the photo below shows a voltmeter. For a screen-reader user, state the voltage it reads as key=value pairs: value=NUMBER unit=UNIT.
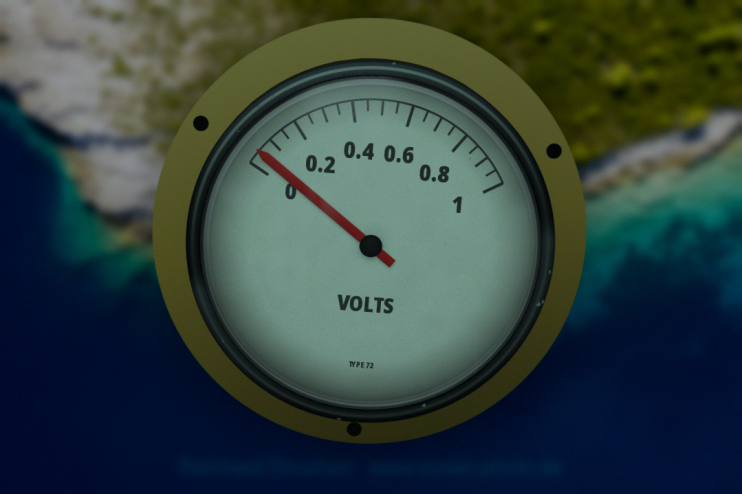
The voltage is value=0.05 unit=V
